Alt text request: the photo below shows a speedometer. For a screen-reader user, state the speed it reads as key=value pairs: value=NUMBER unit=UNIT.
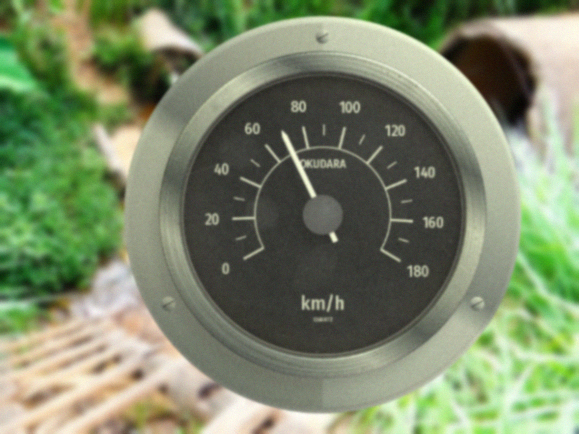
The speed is value=70 unit=km/h
